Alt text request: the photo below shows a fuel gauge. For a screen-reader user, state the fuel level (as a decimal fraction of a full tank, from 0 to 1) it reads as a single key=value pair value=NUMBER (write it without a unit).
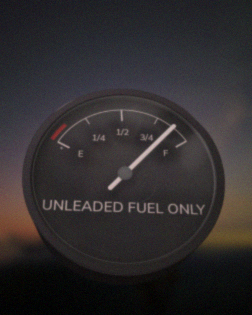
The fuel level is value=0.875
